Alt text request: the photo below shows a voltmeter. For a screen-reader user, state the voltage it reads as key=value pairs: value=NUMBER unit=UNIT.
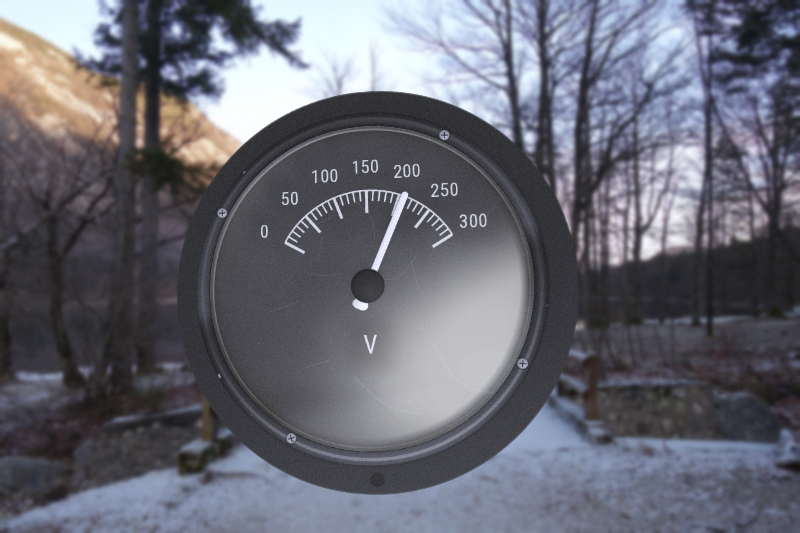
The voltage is value=210 unit=V
